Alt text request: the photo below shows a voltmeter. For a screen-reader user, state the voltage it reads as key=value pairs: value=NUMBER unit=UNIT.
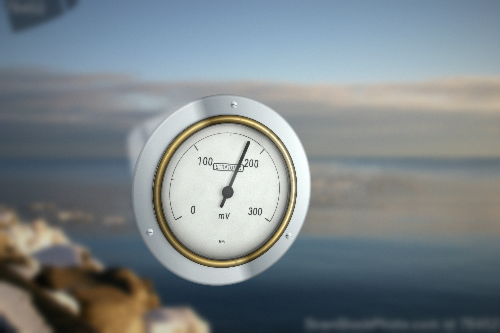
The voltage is value=175 unit=mV
